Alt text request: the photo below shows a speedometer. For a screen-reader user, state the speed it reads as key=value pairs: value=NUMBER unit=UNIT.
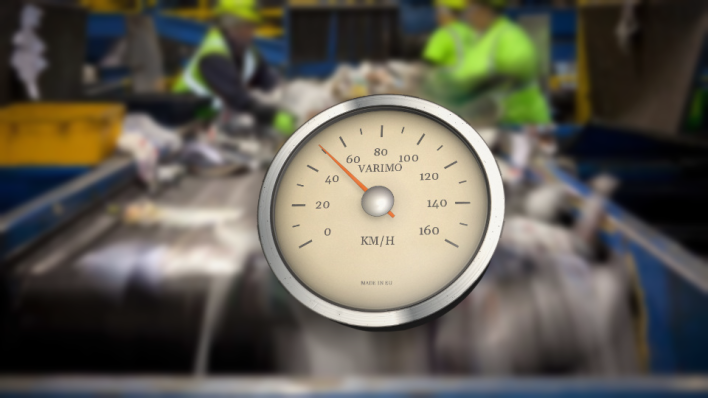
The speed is value=50 unit=km/h
